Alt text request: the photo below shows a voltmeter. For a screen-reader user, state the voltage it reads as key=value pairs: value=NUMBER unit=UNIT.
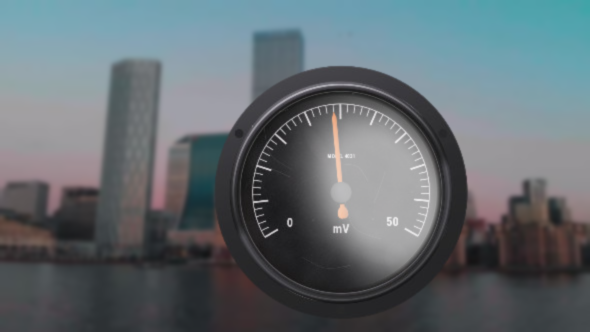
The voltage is value=24 unit=mV
